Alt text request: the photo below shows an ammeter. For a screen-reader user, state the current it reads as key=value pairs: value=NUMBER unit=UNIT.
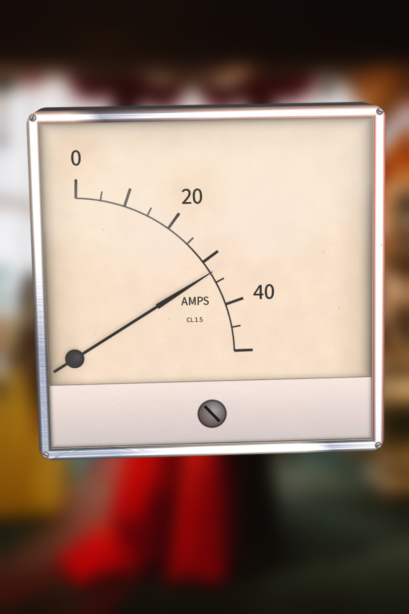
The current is value=32.5 unit=A
